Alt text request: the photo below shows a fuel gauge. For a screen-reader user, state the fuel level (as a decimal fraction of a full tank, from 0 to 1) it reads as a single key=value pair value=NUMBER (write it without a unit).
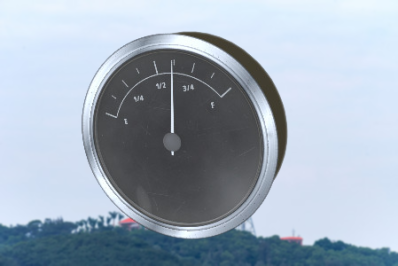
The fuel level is value=0.625
